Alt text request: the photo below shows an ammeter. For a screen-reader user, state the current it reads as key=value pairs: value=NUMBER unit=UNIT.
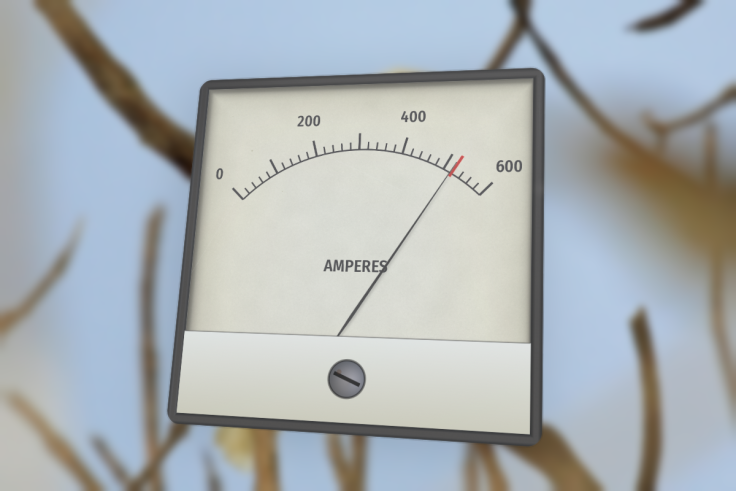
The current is value=520 unit=A
